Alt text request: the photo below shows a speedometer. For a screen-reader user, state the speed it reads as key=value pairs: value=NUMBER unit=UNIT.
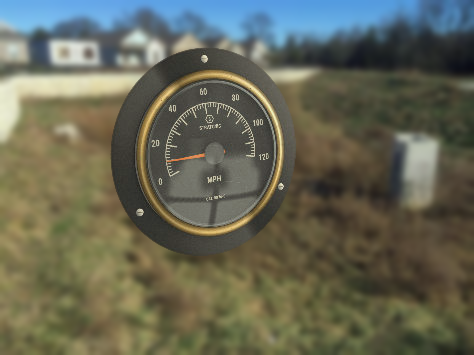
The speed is value=10 unit=mph
